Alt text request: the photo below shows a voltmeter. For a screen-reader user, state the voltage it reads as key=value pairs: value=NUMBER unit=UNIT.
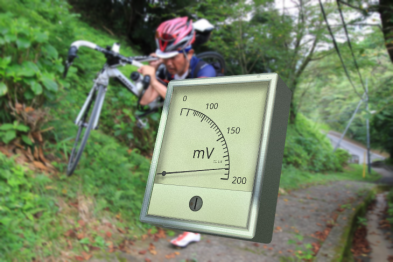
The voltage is value=190 unit=mV
